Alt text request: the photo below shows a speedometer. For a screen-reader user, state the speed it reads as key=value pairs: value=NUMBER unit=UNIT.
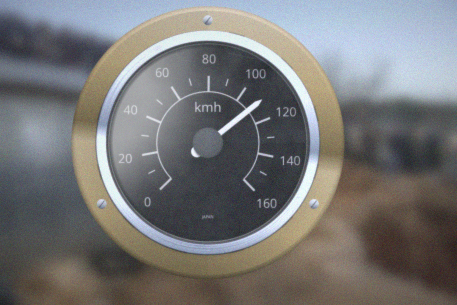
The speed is value=110 unit=km/h
